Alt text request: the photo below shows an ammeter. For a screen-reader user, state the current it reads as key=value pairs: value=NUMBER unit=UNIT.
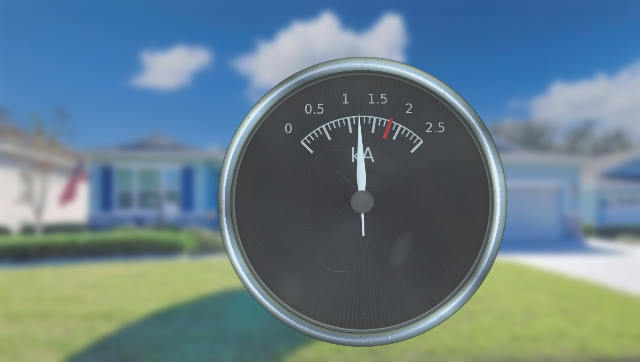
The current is value=1.2 unit=kA
